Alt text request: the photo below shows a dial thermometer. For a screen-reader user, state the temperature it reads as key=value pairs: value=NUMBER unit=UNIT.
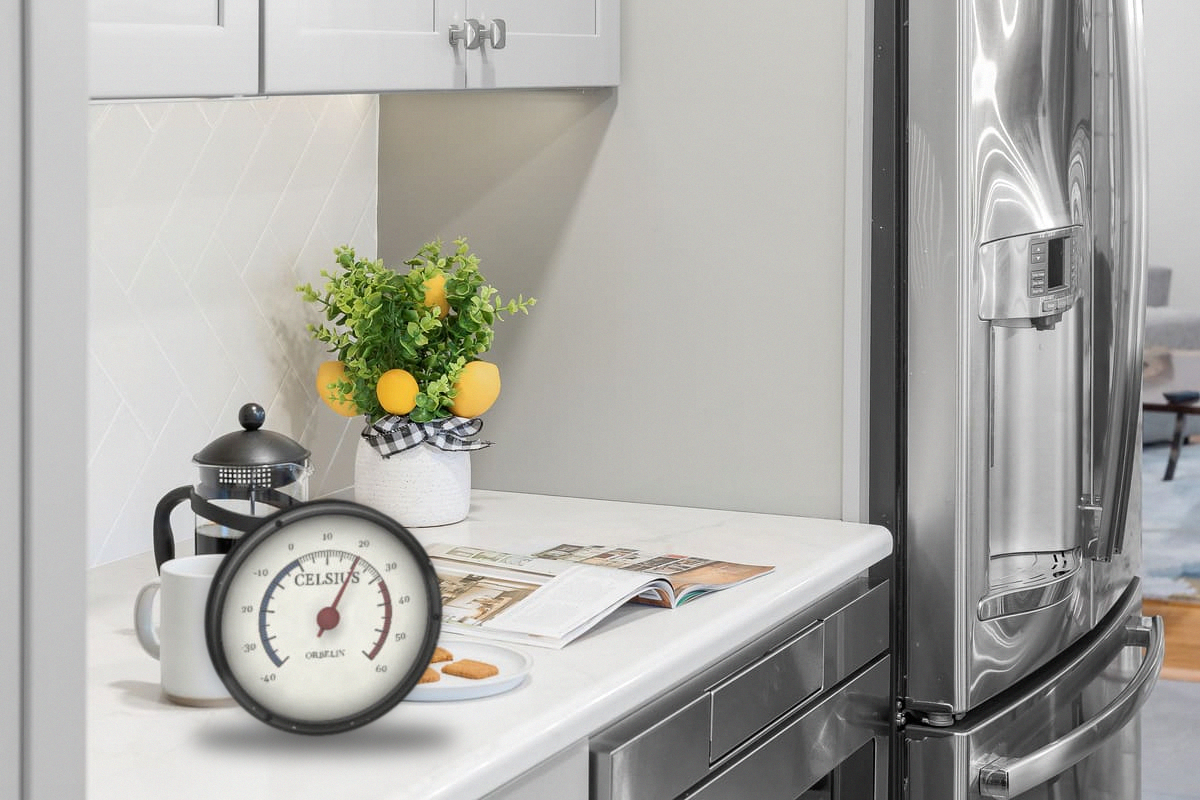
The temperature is value=20 unit=°C
